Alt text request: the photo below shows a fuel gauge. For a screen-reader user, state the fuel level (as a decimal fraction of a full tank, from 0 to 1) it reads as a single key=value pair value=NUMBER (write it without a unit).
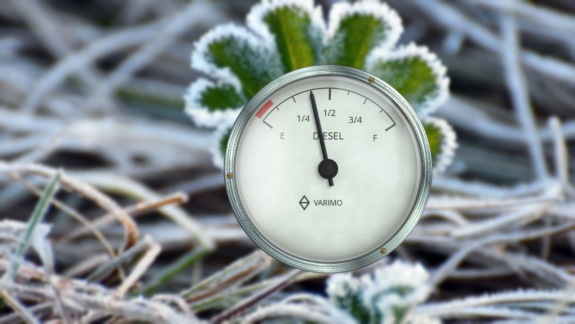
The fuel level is value=0.375
